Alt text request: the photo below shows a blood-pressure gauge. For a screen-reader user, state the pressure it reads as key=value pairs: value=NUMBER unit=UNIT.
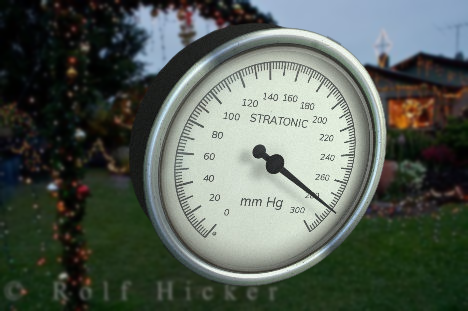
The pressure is value=280 unit=mmHg
